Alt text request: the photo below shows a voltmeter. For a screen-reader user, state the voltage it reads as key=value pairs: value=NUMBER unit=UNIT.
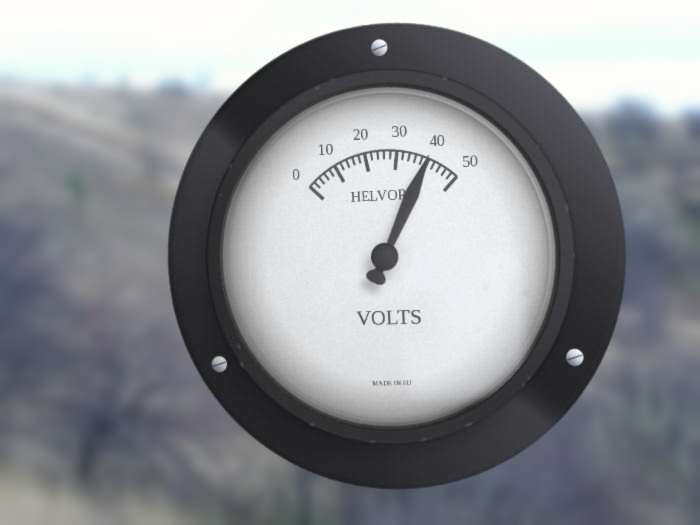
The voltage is value=40 unit=V
